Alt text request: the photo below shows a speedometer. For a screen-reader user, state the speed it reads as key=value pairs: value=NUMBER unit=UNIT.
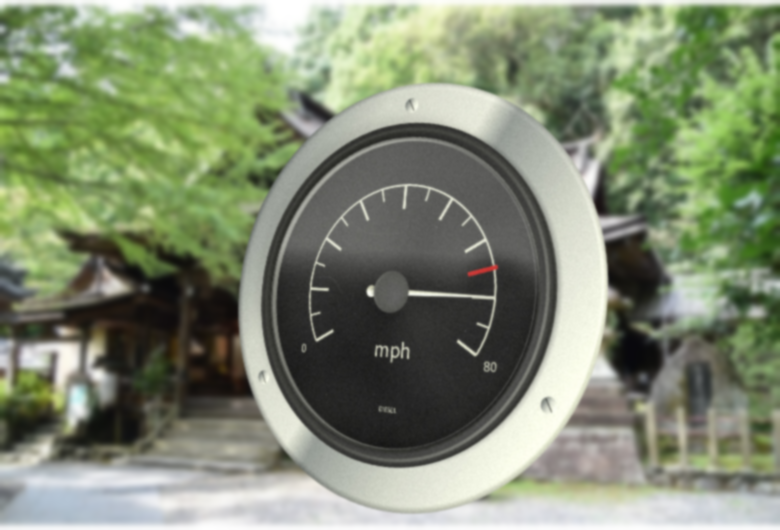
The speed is value=70 unit=mph
